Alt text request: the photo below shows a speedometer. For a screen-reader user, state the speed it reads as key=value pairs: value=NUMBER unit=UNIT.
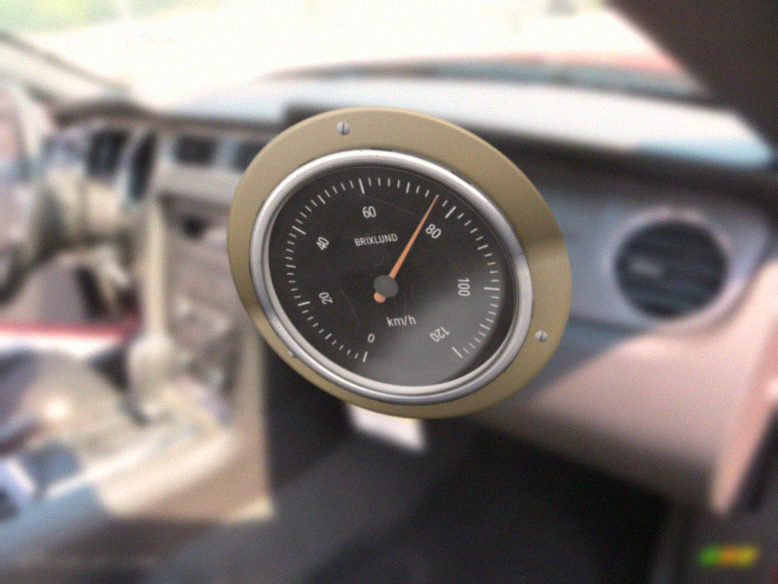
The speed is value=76 unit=km/h
